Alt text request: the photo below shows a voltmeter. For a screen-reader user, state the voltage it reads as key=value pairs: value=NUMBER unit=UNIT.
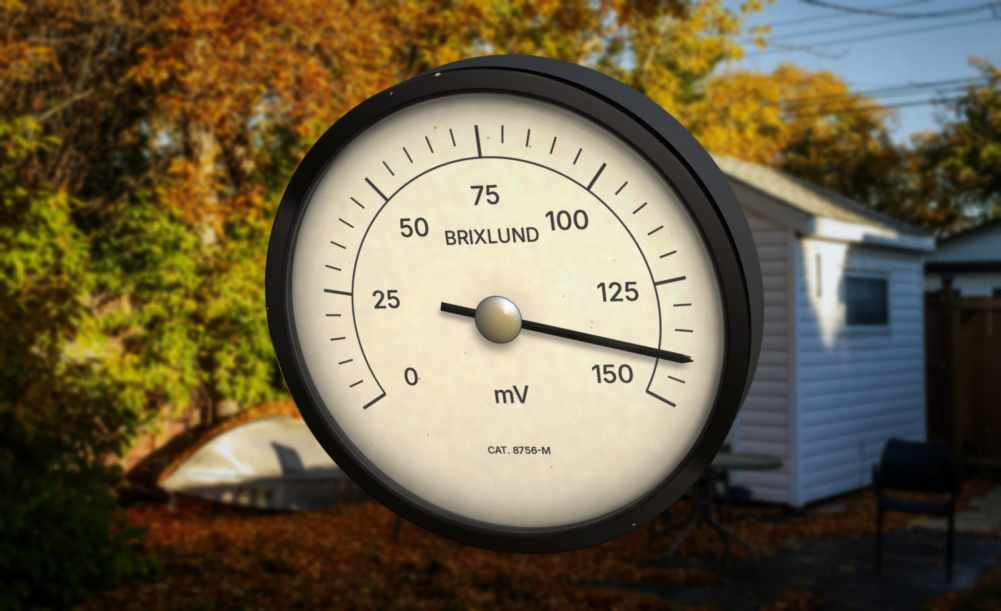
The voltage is value=140 unit=mV
